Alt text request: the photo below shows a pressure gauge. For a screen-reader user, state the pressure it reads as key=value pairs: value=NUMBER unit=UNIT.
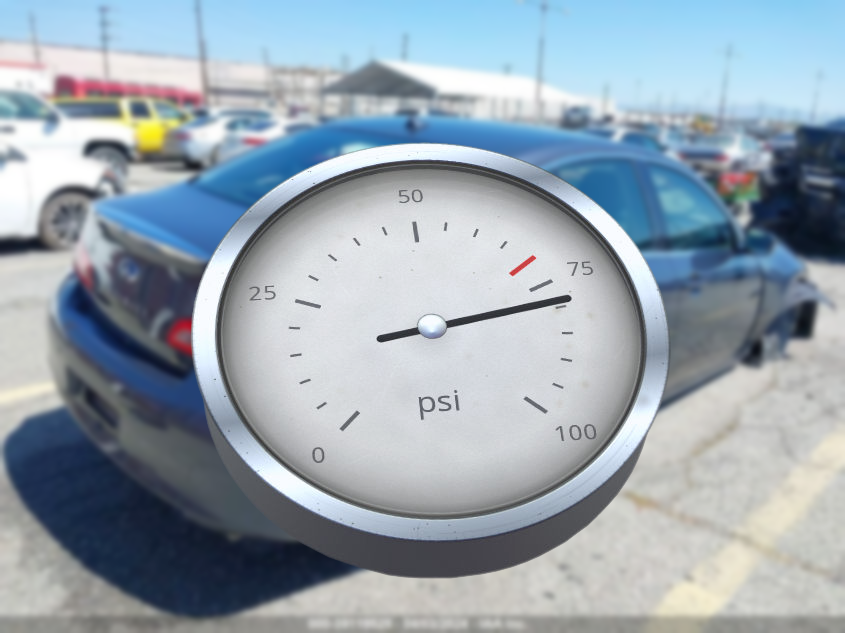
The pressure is value=80 unit=psi
